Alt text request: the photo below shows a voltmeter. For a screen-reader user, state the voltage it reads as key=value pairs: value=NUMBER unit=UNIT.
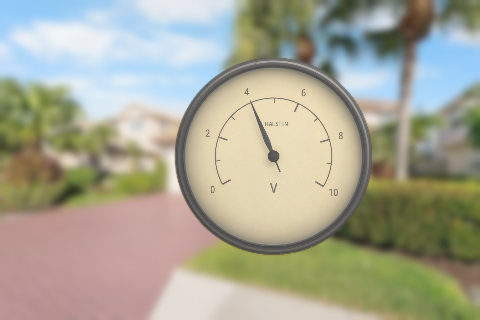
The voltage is value=4 unit=V
